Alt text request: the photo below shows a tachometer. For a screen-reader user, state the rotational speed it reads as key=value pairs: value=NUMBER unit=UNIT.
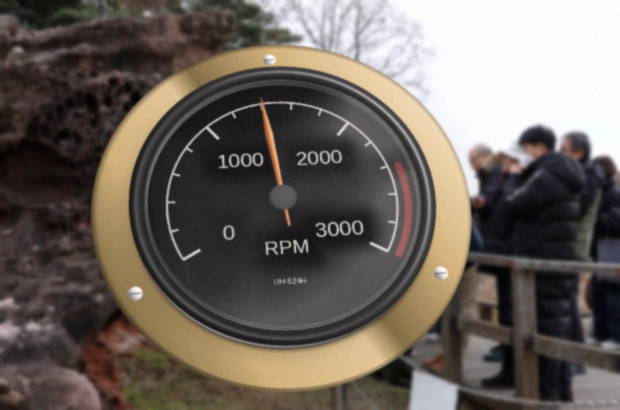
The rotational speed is value=1400 unit=rpm
